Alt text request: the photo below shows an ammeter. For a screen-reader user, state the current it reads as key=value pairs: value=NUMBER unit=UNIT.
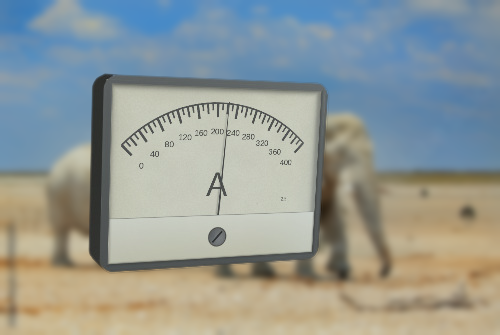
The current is value=220 unit=A
